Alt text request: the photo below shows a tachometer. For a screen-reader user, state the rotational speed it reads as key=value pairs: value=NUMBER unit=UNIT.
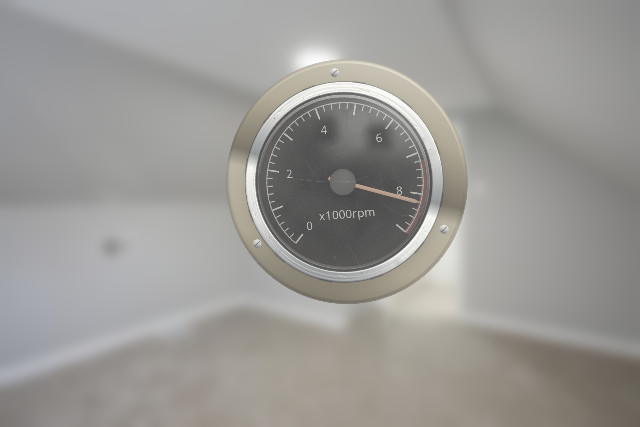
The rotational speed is value=8200 unit=rpm
